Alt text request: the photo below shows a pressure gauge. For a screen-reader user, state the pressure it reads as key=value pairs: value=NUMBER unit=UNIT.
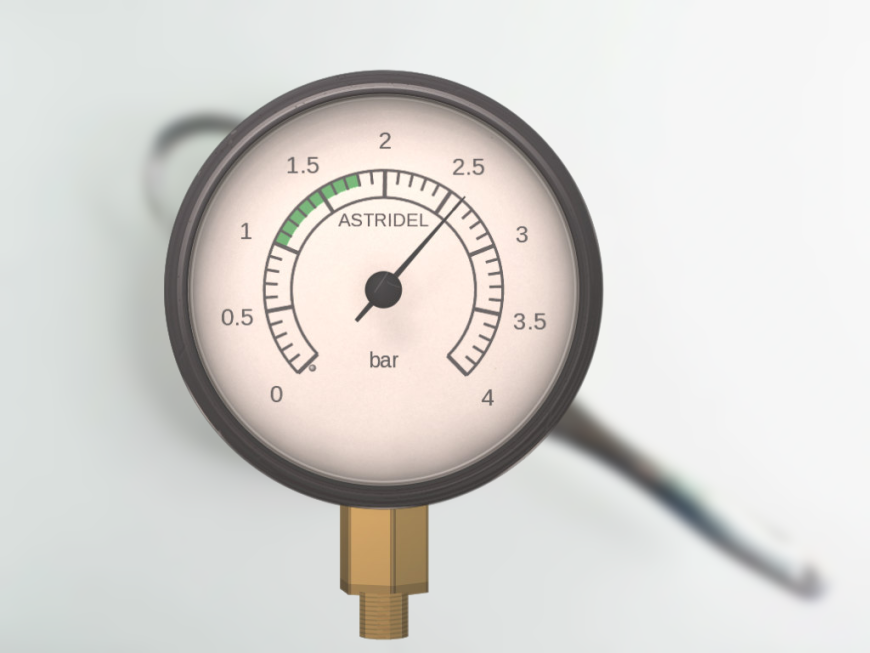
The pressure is value=2.6 unit=bar
